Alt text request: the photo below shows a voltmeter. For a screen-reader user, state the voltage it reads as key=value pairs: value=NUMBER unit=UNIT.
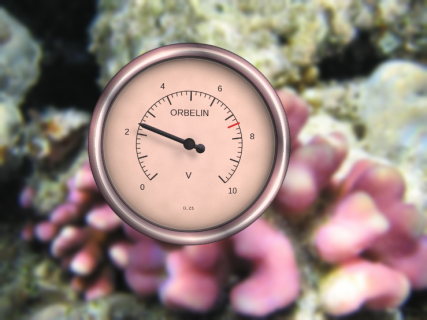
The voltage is value=2.4 unit=V
